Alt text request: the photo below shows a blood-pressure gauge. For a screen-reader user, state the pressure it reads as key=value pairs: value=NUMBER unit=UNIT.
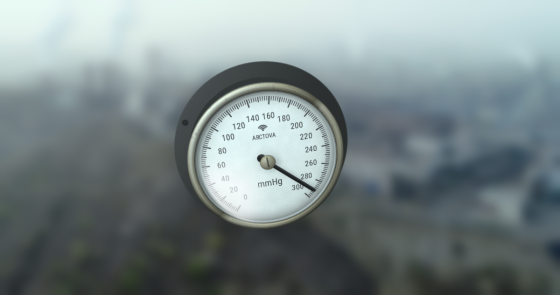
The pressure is value=290 unit=mmHg
